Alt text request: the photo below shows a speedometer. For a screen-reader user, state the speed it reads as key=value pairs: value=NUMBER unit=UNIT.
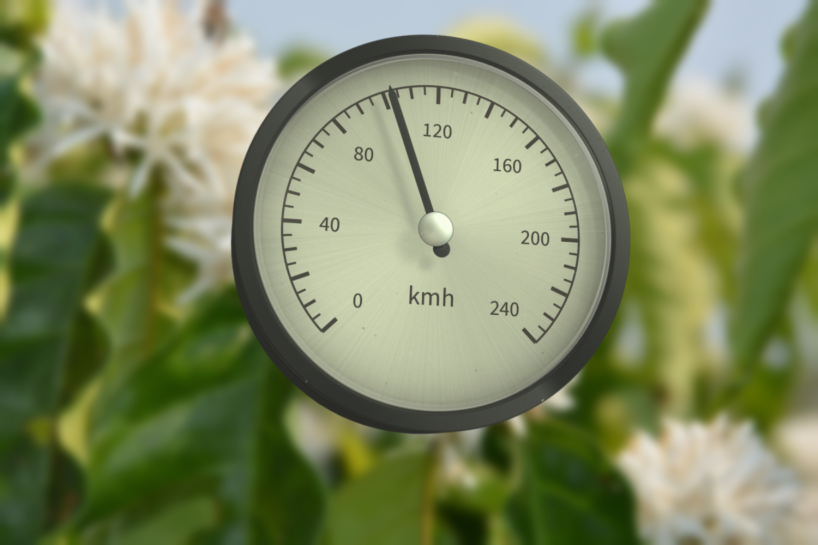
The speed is value=102.5 unit=km/h
